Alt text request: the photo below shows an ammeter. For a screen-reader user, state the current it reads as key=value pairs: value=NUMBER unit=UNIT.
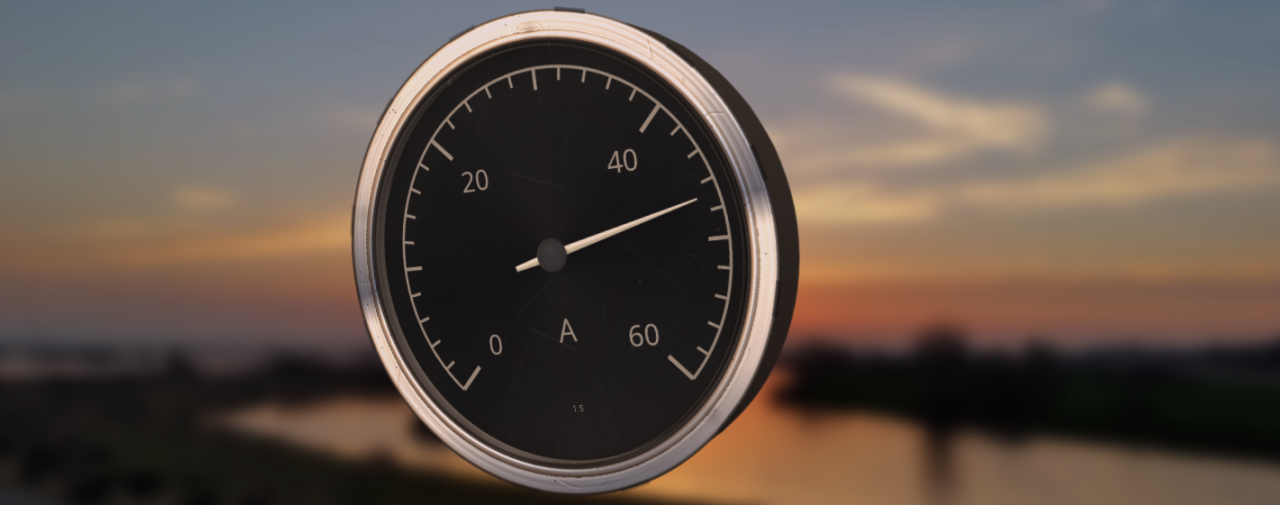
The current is value=47 unit=A
